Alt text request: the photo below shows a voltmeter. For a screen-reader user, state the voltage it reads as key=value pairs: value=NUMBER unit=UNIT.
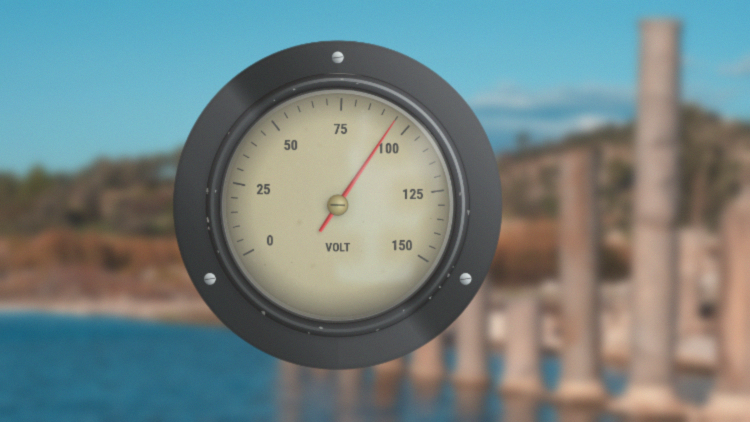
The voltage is value=95 unit=V
